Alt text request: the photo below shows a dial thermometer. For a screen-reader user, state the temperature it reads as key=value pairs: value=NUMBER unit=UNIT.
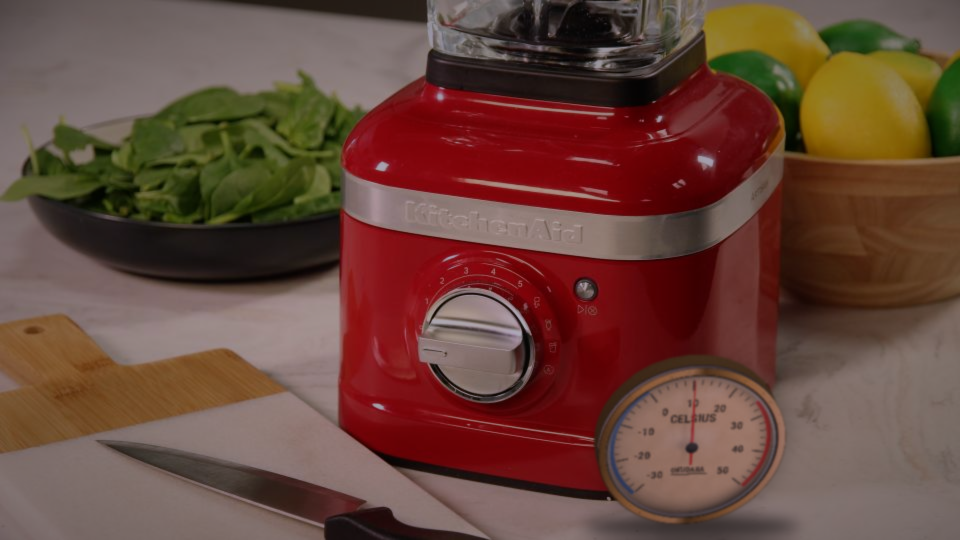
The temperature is value=10 unit=°C
